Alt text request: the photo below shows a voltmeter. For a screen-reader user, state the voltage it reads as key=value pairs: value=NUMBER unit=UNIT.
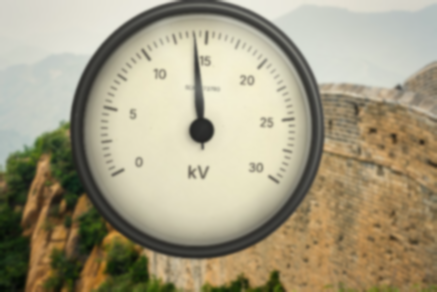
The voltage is value=14 unit=kV
